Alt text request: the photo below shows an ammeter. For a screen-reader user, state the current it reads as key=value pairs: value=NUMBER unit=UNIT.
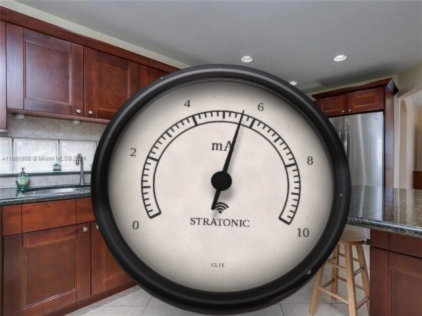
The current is value=5.6 unit=mA
